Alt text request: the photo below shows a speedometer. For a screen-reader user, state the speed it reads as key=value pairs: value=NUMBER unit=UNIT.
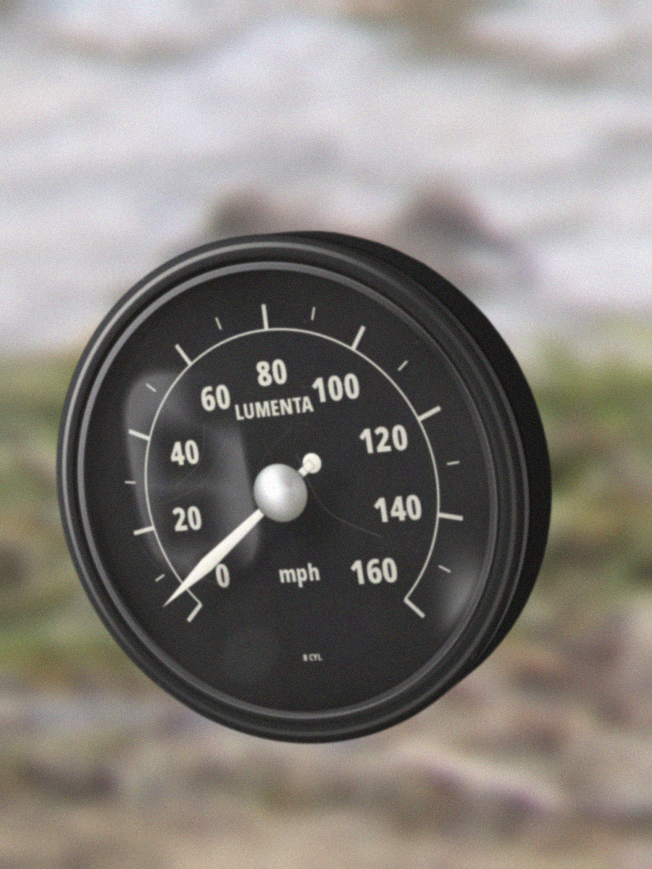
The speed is value=5 unit=mph
